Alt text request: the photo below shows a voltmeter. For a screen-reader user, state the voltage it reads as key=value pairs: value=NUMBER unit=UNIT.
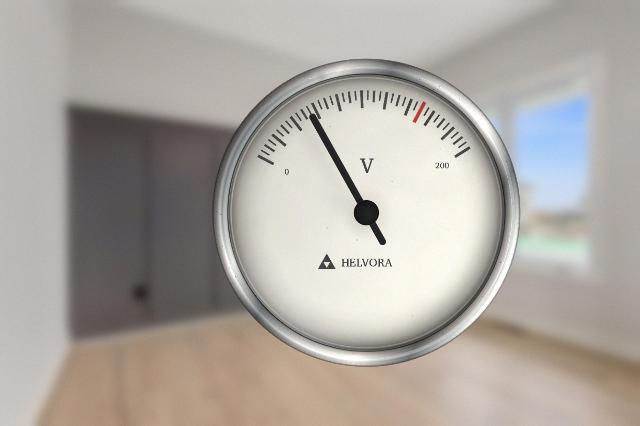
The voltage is value=55 unit=V
